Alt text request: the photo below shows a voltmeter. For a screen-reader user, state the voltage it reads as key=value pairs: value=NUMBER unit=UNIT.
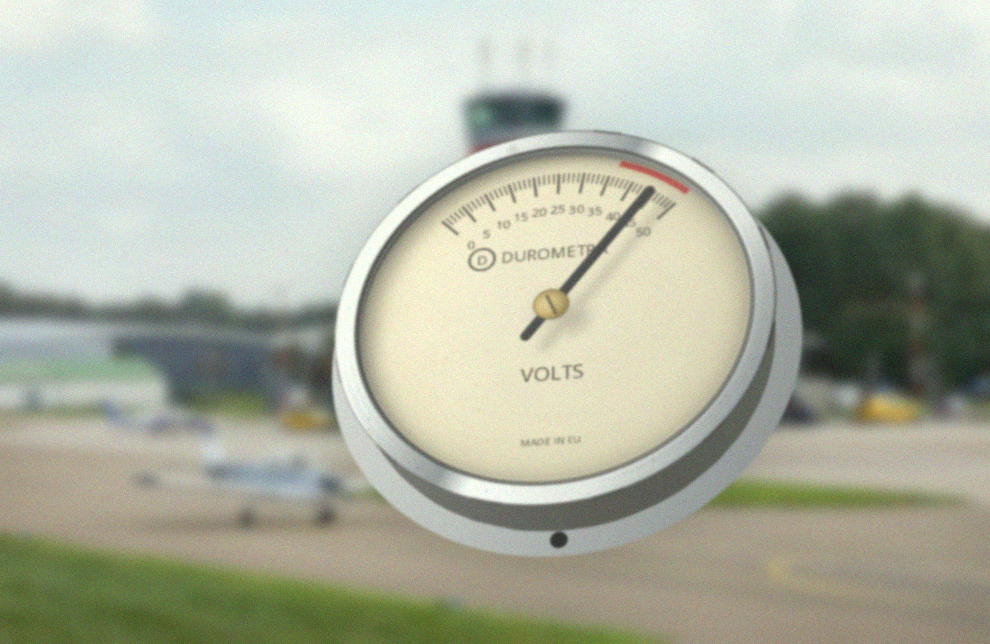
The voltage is value=45 unit=V
